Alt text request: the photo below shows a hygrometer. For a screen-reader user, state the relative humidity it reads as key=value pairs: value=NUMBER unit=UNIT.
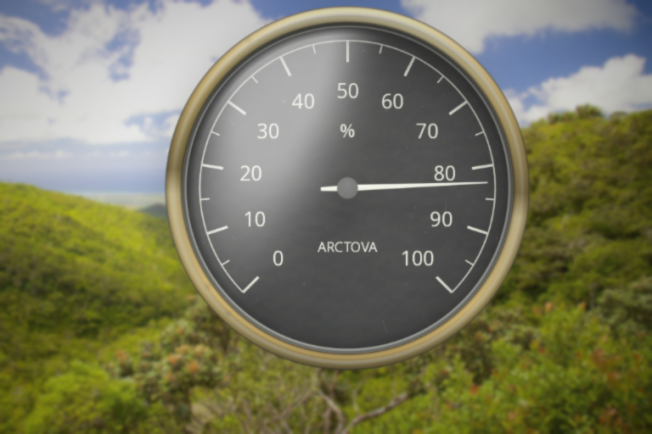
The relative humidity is value=82.5 unit=%
